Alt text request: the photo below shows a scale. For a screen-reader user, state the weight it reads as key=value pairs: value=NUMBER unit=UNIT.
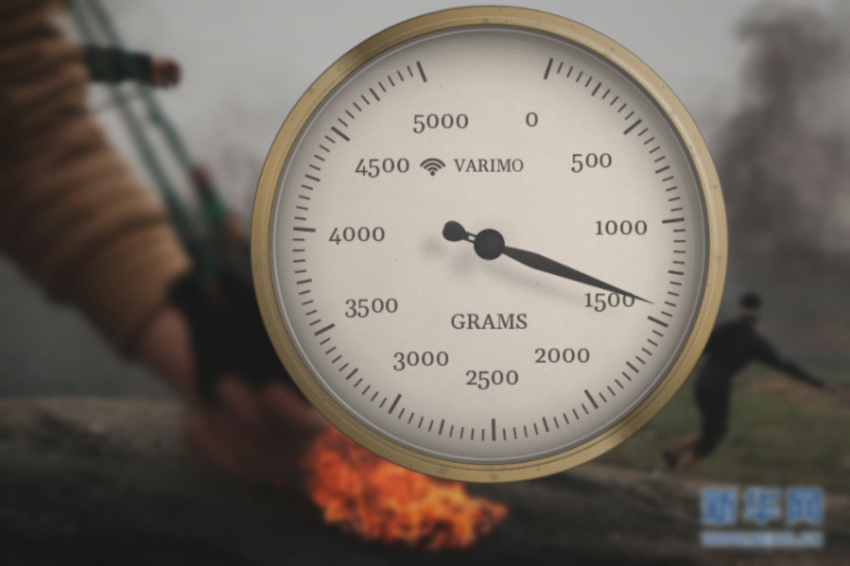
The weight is value=1425 unit=g
